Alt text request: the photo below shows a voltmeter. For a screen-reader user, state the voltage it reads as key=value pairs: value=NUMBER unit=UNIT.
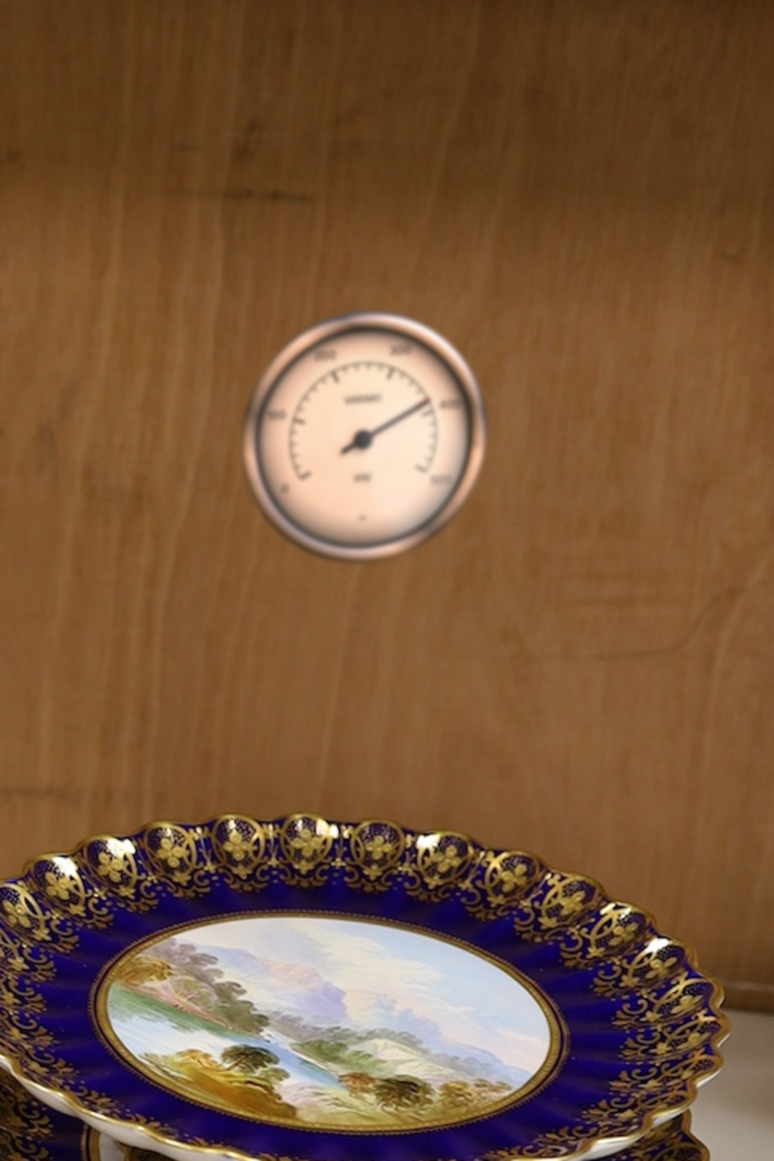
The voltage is value=380 unit=mV
